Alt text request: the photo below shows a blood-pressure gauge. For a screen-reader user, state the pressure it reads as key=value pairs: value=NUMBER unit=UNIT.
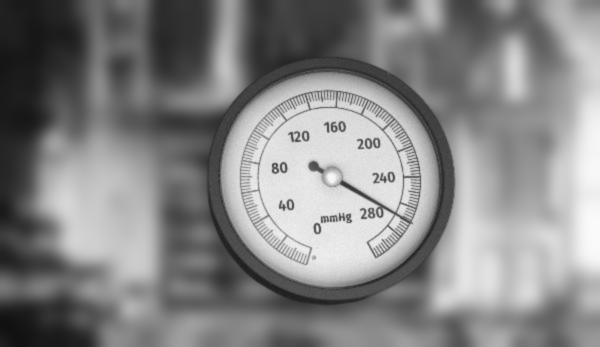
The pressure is value=270 unit=mmHg
